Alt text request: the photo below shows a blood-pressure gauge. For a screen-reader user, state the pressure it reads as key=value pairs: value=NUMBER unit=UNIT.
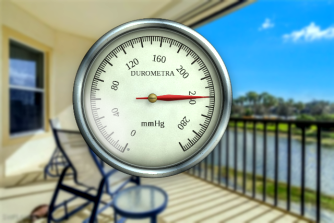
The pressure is value=240 unit=mmHg
